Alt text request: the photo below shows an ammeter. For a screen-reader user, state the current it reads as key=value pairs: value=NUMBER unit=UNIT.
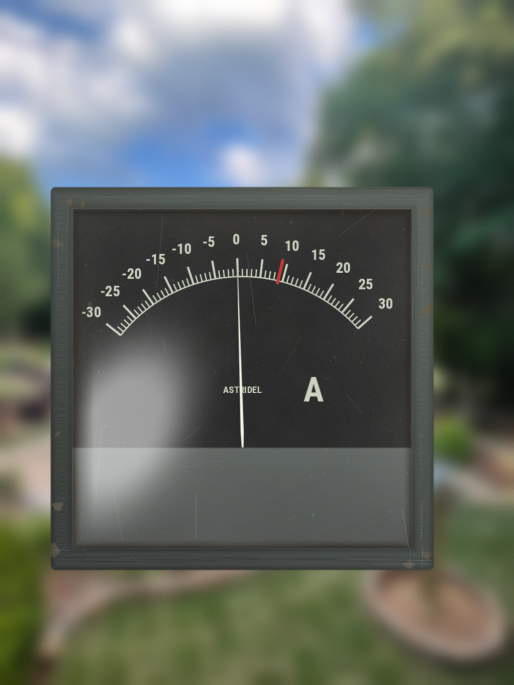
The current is value=0 unit=A
